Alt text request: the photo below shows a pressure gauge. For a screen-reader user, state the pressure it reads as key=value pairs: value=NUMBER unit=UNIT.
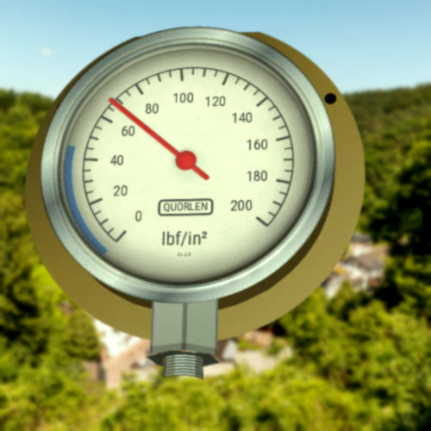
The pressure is value=67.5 unit=psi
